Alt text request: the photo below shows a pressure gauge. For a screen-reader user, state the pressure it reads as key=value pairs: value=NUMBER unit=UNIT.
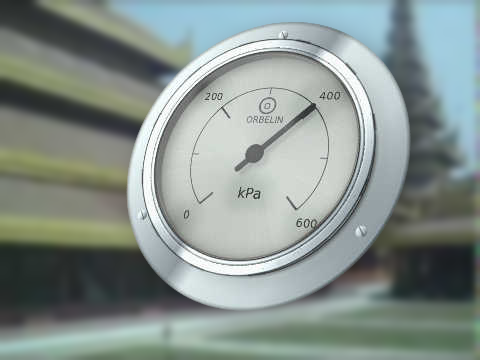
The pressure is value=400 unit=kPa
